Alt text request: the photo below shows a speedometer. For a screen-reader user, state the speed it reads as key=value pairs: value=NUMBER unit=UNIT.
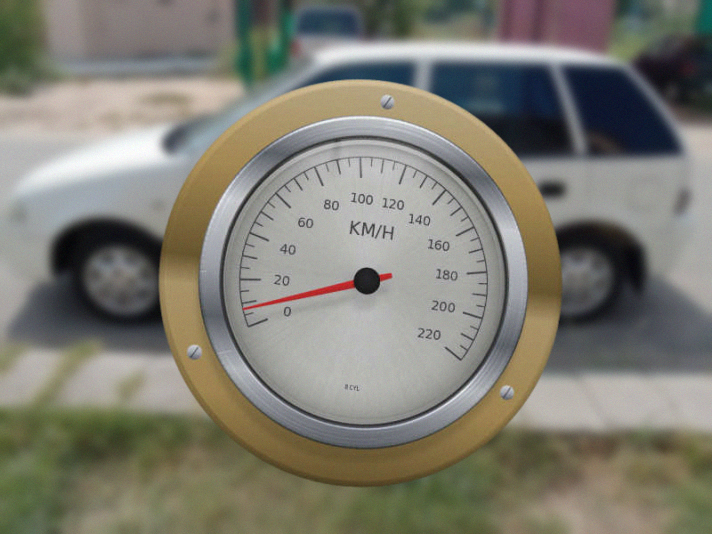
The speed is value=7.5 unit=km/h
